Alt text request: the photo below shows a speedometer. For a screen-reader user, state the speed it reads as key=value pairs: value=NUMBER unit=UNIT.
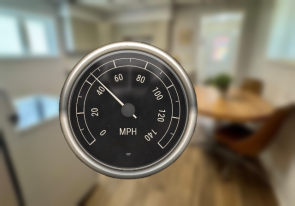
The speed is value=45 unit=mph
